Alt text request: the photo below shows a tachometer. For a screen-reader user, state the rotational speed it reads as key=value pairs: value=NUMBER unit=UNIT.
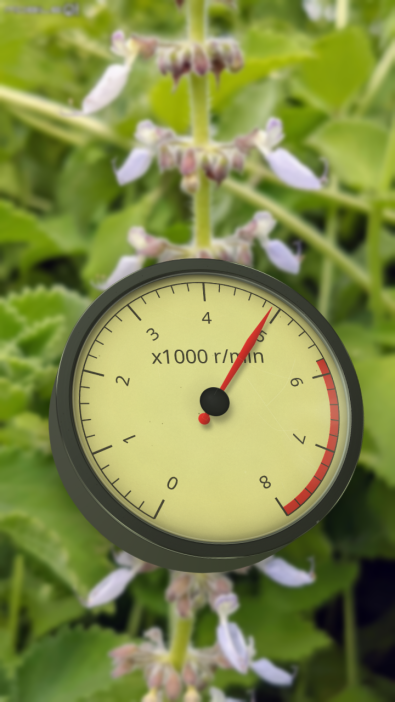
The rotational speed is value=4900 unit=rpm
